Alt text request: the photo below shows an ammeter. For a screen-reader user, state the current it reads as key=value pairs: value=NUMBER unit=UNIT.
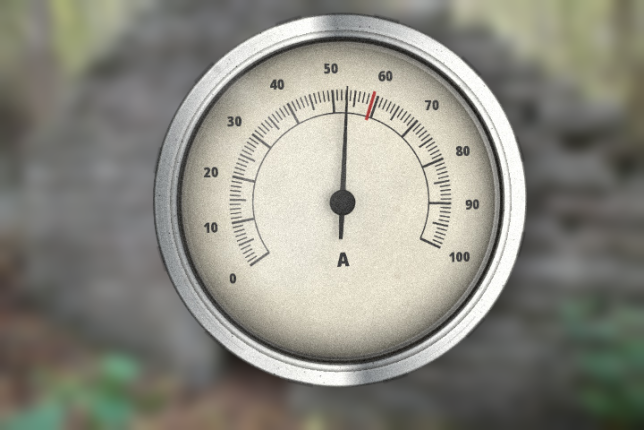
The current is value=53 unit=A
